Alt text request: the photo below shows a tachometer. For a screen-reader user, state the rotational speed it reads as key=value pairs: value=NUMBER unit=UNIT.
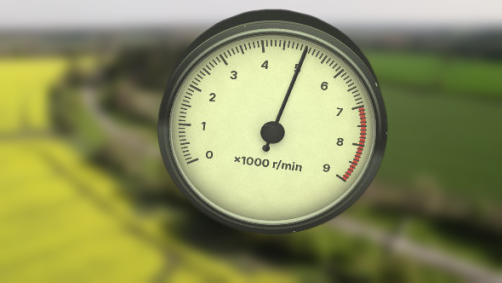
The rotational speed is value=5000 unit=rpm
